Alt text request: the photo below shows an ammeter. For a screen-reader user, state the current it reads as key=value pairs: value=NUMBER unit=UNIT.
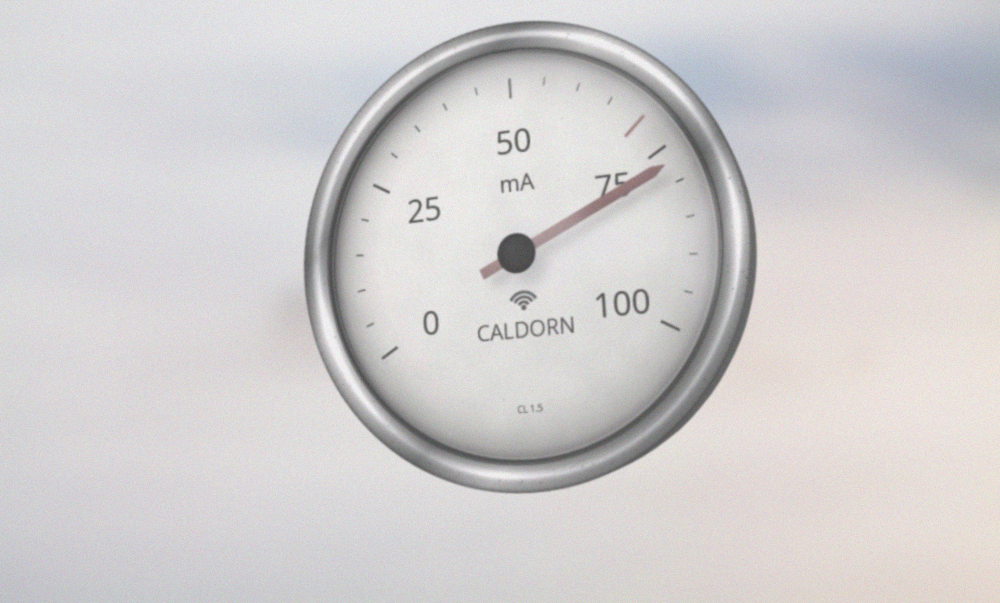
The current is value=77.5 unit=mA
